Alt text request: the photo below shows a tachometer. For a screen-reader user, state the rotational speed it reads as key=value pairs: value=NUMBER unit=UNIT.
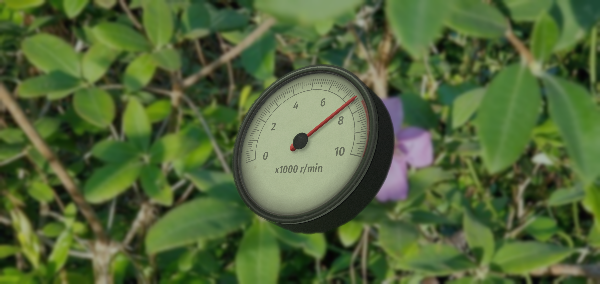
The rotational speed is value=7500 unit=rpm
